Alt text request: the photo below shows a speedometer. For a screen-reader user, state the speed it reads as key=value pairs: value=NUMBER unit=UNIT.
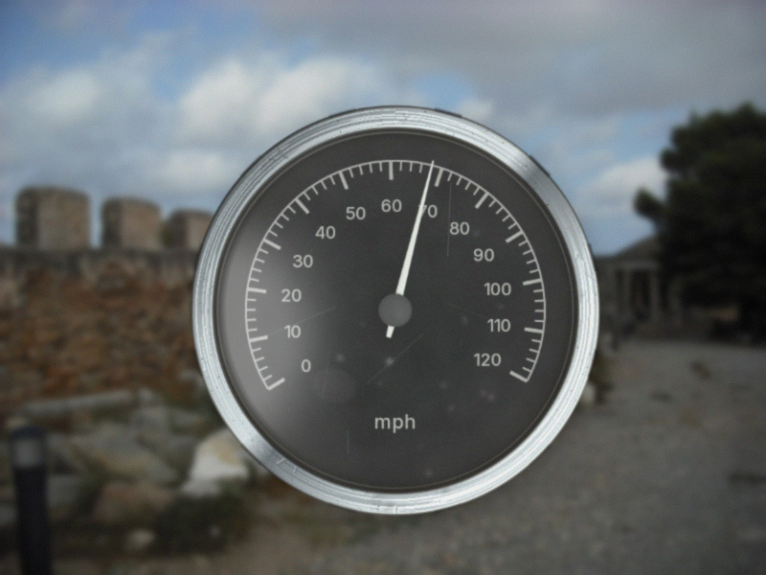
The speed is value=68 unit=mph
